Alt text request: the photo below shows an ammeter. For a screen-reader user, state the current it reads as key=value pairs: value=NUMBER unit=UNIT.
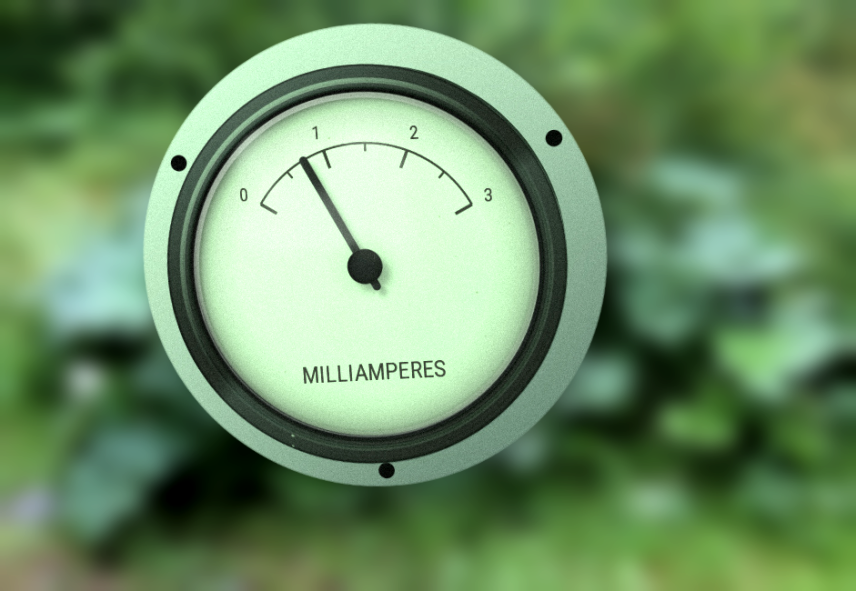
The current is value=0.75 unit=mA
